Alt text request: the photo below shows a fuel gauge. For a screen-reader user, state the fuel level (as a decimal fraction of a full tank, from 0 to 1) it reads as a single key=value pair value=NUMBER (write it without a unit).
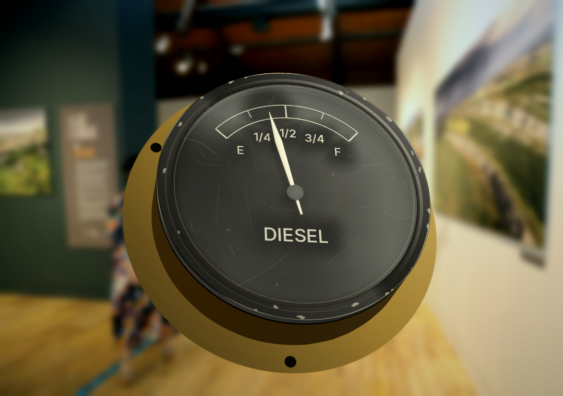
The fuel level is value=0.375
